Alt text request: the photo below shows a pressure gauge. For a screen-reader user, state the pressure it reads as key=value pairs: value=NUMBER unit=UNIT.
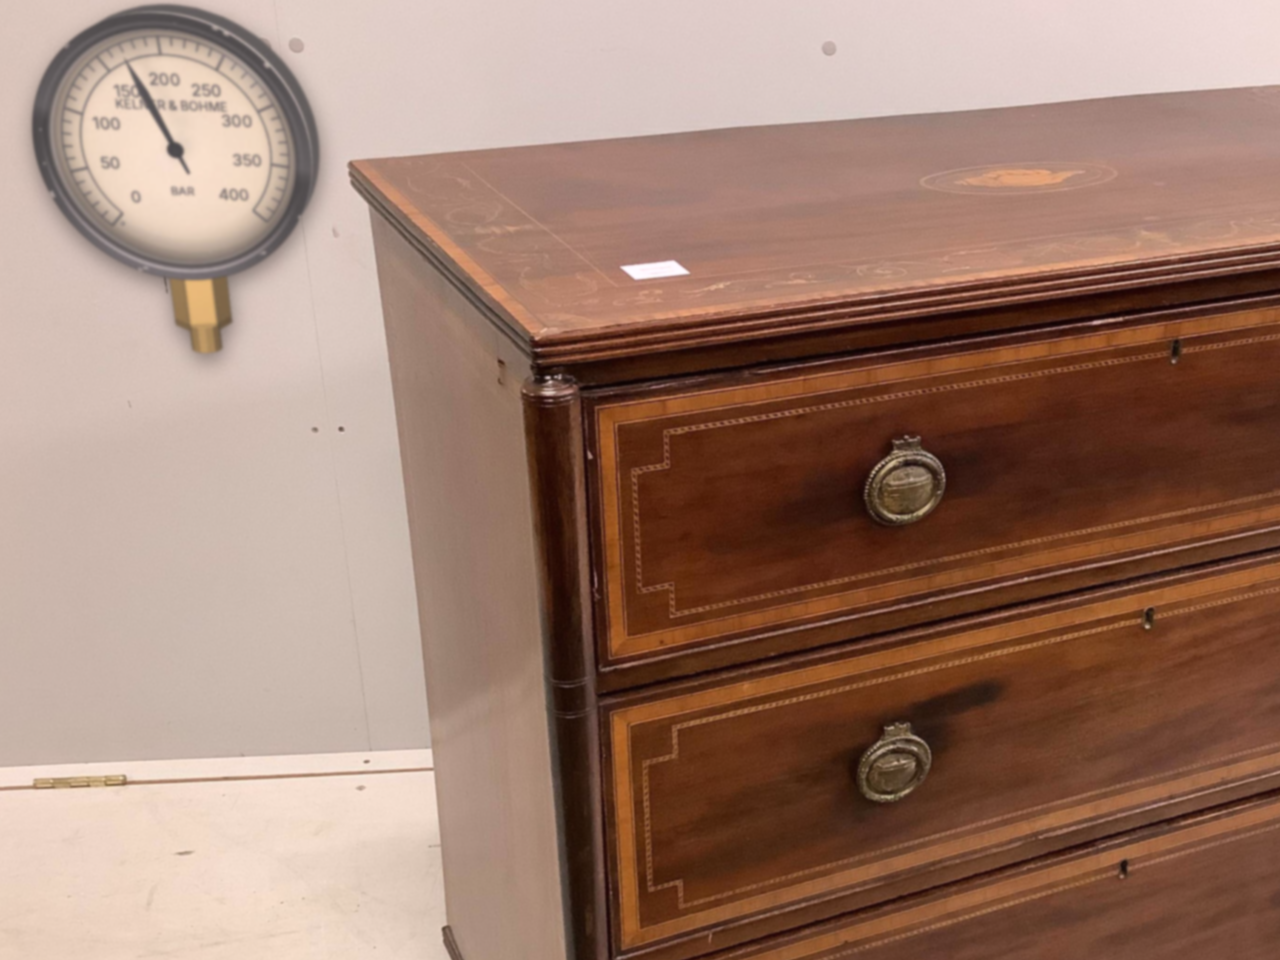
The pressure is value=170 unit=bar
